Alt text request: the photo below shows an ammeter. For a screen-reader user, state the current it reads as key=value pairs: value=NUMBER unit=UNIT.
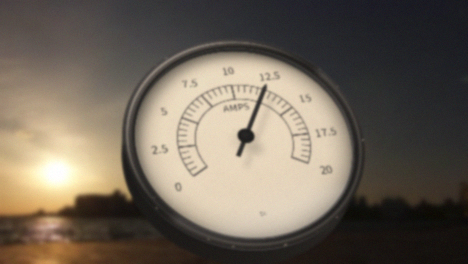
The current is value=12.5 unit=A
